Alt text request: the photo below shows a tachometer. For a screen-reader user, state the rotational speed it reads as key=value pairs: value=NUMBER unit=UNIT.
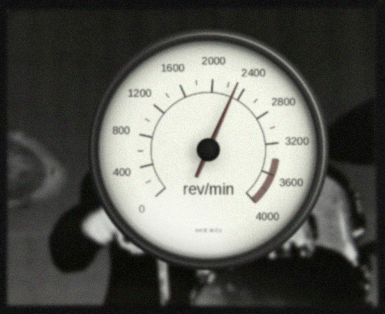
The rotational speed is value=2300 unit=rpm
